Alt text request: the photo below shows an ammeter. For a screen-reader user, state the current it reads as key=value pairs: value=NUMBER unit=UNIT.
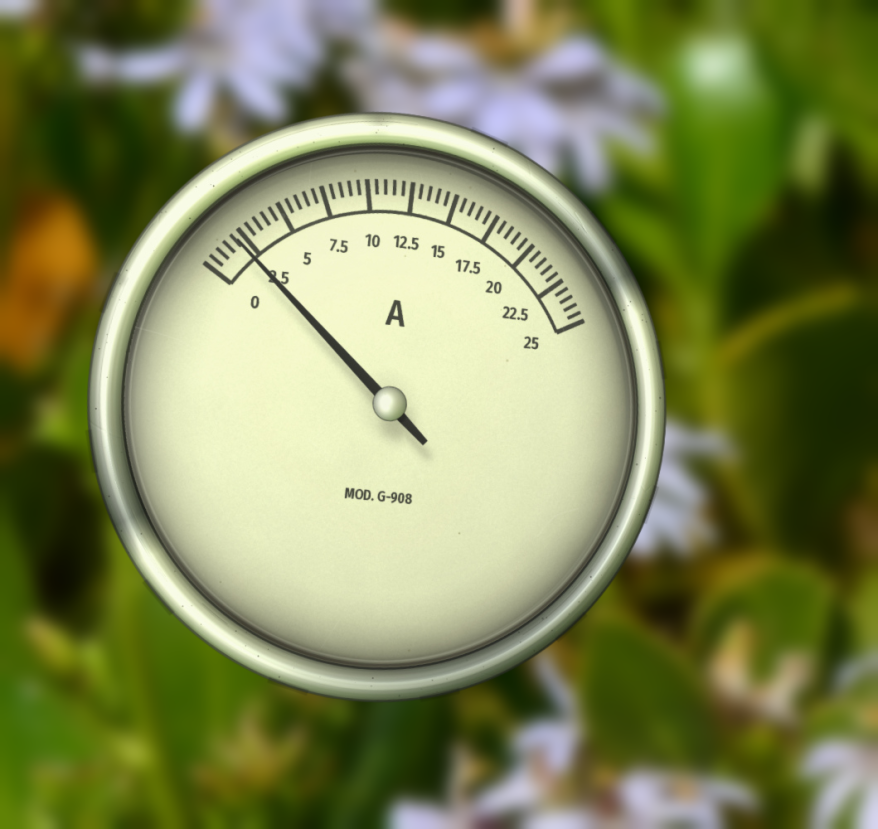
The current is value=2 unit=A
